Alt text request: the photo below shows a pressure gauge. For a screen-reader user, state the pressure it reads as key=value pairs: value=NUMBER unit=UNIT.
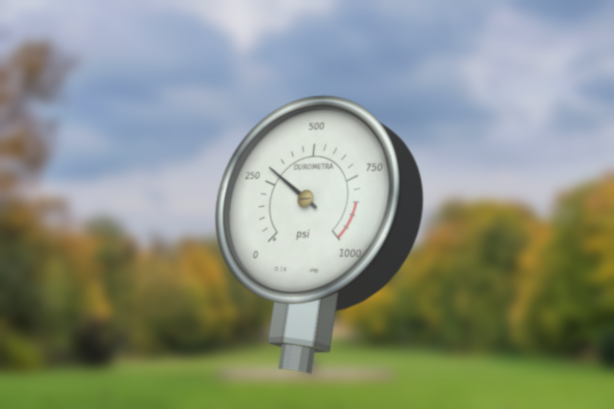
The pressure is value=300 unit=psi
